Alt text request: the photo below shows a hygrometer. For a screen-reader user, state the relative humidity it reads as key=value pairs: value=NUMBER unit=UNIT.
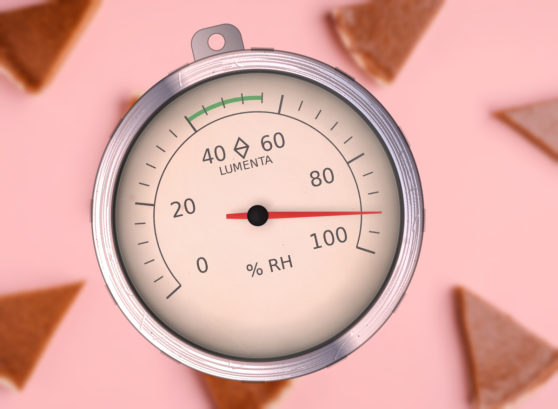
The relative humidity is value=92 unit=%
